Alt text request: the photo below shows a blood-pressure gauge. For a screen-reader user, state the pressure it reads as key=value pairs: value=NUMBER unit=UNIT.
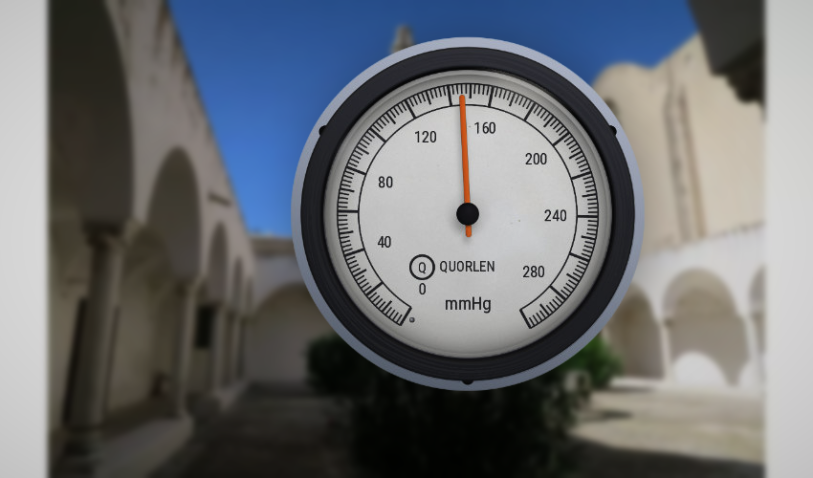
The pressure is value=146 unit=mmHg
